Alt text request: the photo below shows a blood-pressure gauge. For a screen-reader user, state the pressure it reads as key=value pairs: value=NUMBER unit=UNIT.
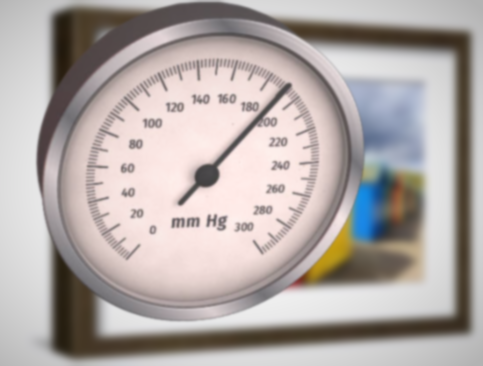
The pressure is value=190 unit=mmHg
